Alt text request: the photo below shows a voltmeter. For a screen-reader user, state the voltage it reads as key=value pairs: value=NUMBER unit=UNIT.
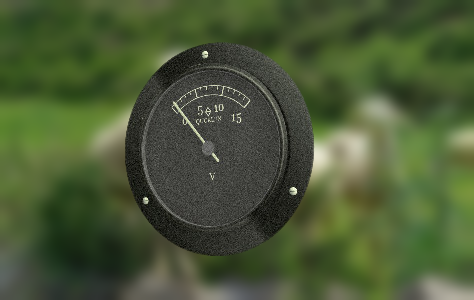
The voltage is value=1 unit=V
